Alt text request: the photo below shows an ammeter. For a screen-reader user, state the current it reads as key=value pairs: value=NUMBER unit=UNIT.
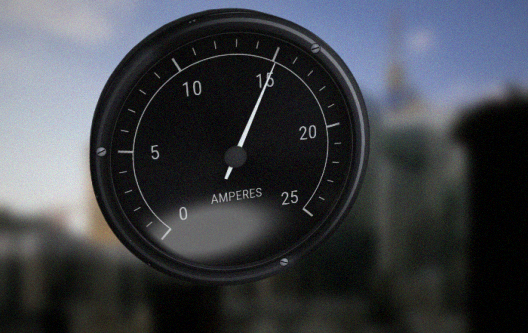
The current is value=15 unit=A
